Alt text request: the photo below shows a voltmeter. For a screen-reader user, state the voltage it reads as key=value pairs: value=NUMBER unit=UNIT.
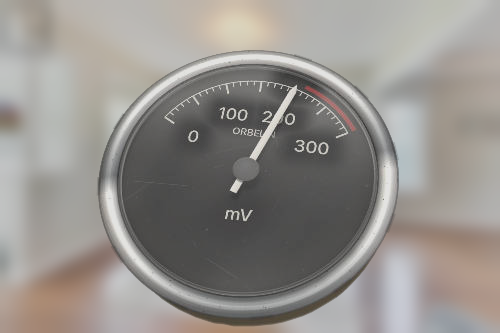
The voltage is value=200 unit=mV
